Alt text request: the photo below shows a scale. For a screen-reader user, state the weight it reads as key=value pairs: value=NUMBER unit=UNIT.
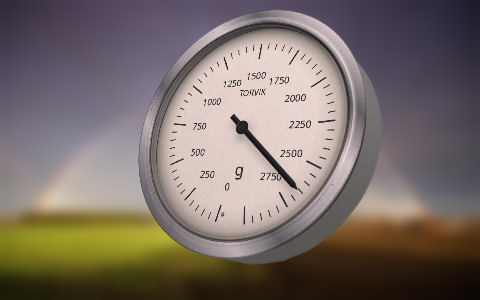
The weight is value=2650 unit=g
